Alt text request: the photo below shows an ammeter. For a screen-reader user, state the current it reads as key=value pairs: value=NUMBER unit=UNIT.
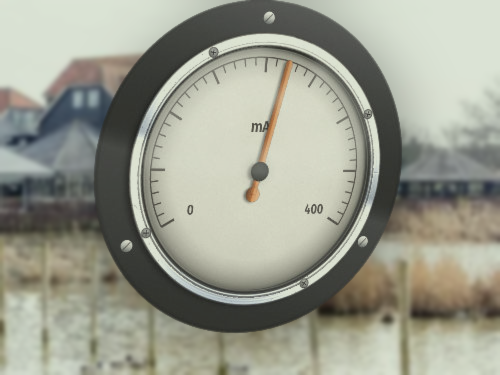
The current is value=220 unit=mA
